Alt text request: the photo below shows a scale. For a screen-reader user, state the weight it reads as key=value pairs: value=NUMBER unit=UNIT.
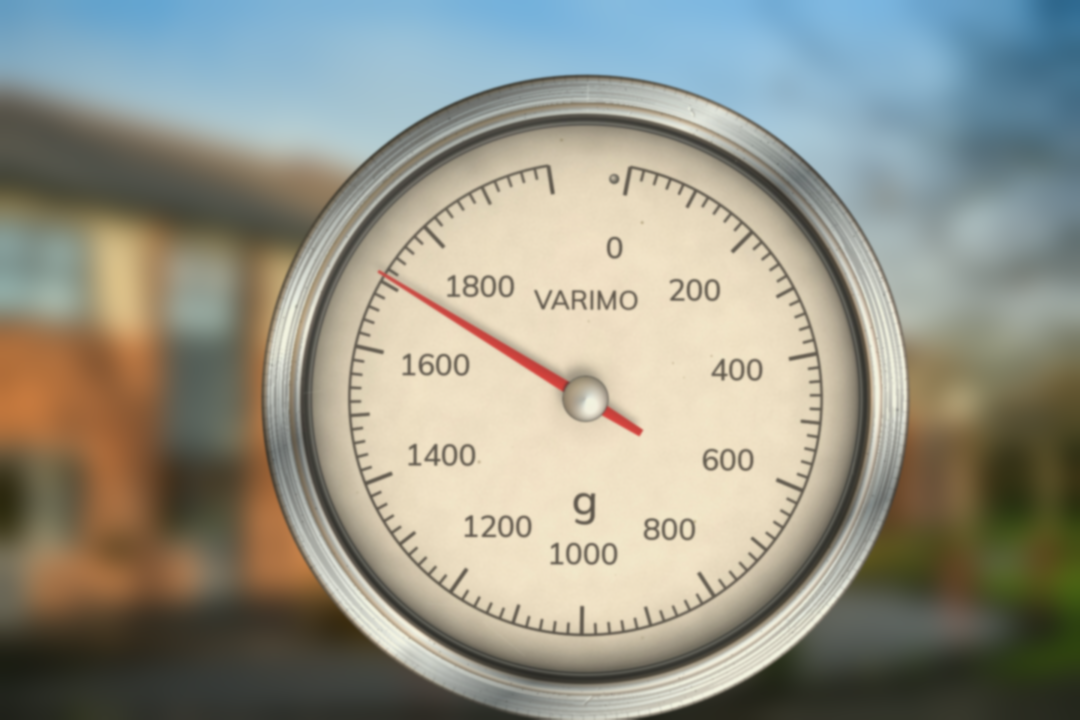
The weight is value=1710 unit=g
